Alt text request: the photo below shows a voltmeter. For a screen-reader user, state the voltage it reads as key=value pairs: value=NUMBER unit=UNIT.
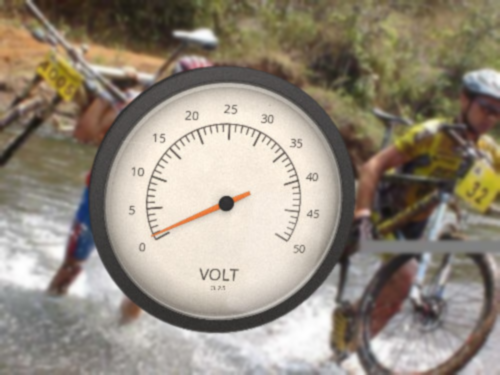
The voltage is value=1 unit=V
